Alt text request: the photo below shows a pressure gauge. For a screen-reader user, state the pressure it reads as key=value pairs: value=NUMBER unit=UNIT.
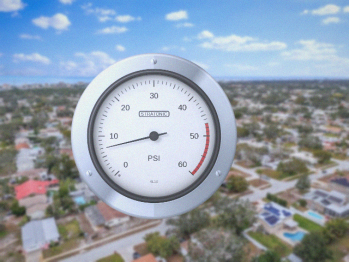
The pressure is value=7 unit=psi
